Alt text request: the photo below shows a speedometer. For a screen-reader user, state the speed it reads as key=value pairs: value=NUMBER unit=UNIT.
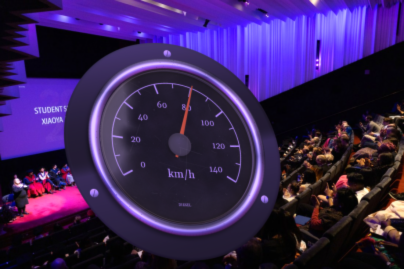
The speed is value=80 unit=km/h
